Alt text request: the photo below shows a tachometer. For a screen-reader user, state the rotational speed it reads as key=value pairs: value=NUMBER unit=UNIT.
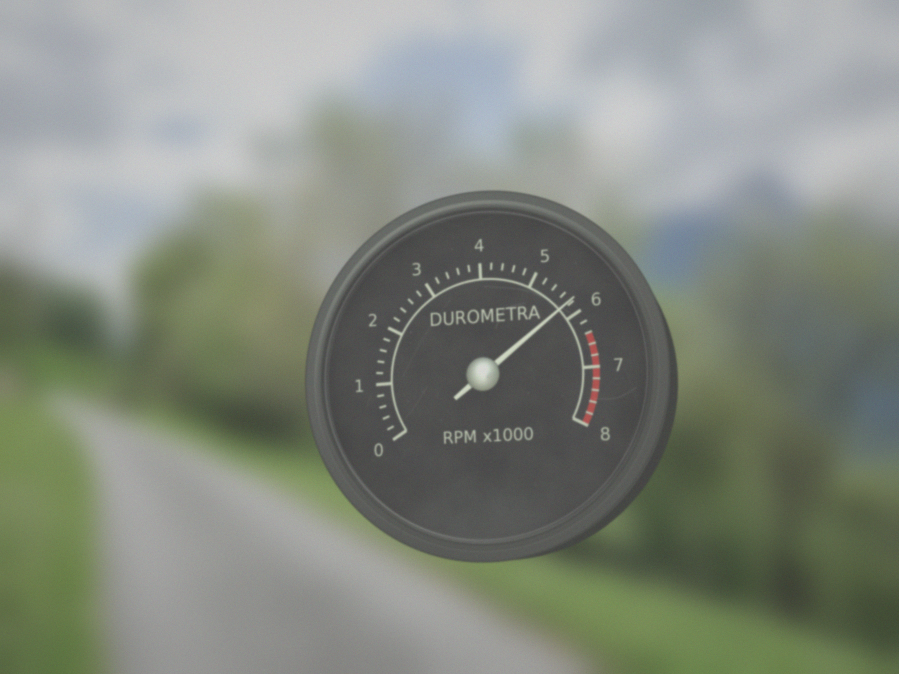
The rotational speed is value=5800 unit=rpm
